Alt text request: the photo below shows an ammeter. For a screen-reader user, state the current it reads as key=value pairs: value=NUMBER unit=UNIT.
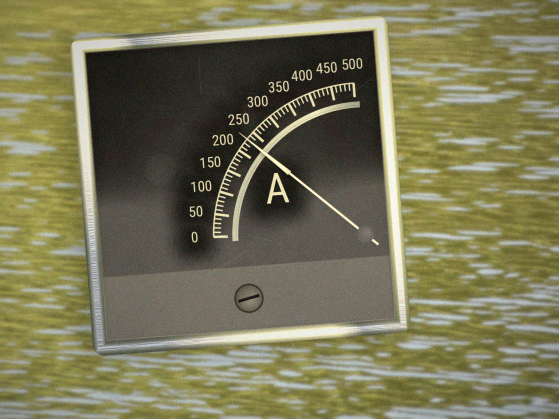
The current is value=230 unit=A
